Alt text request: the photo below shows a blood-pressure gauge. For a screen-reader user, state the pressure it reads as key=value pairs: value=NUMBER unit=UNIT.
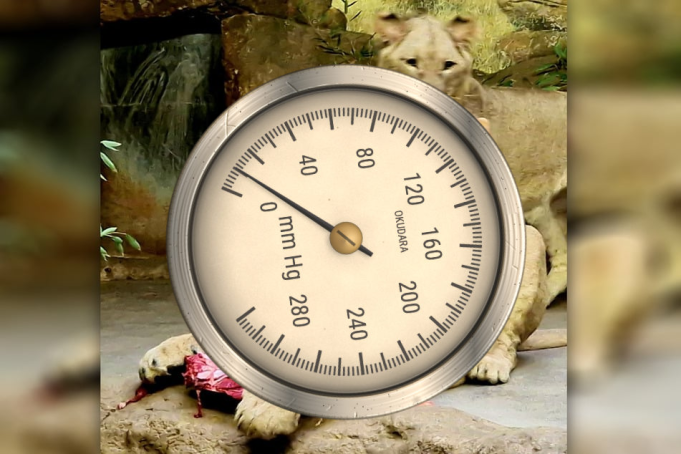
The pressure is value=10 unit=mmHg
